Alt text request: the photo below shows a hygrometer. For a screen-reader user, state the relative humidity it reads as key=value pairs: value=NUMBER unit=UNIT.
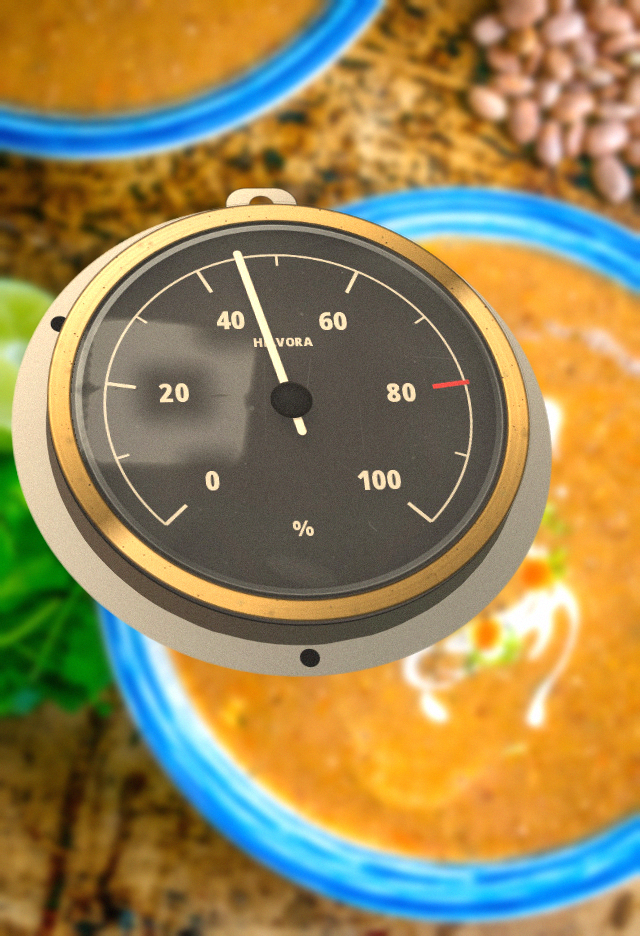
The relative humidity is value=45 unit=%
